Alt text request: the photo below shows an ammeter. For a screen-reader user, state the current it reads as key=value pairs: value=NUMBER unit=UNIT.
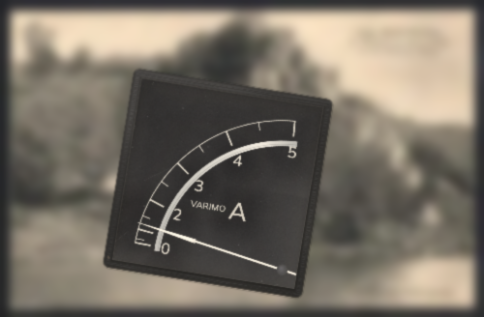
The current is value=1.25 unit=A
